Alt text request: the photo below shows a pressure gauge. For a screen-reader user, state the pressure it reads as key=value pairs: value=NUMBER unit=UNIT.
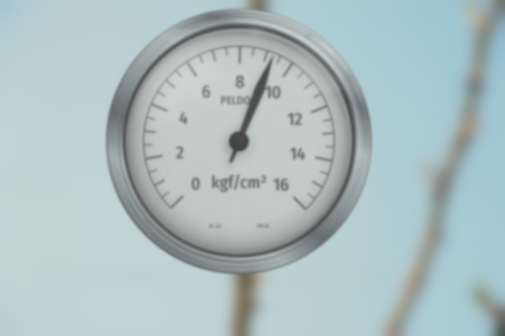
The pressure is value=9.25 unit=kg/cm²
